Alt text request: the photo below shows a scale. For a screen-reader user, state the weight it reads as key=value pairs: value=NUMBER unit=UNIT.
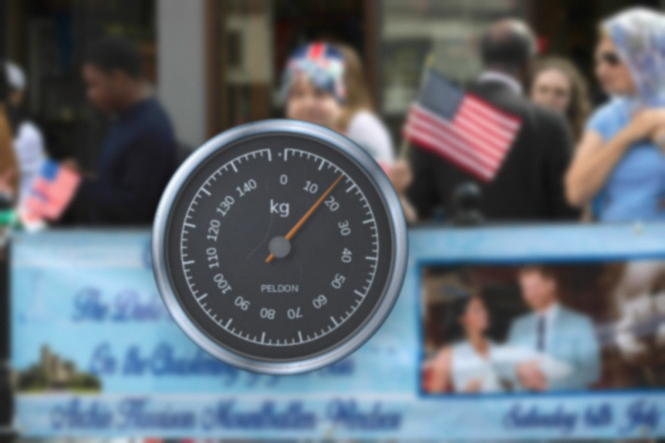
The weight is value=16 unit=kg
